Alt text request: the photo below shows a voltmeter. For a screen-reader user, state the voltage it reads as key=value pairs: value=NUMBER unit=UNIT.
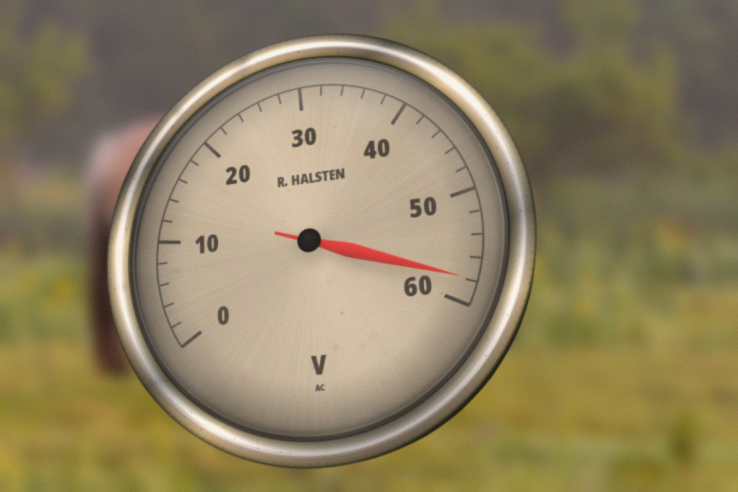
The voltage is value=58 unit=V
